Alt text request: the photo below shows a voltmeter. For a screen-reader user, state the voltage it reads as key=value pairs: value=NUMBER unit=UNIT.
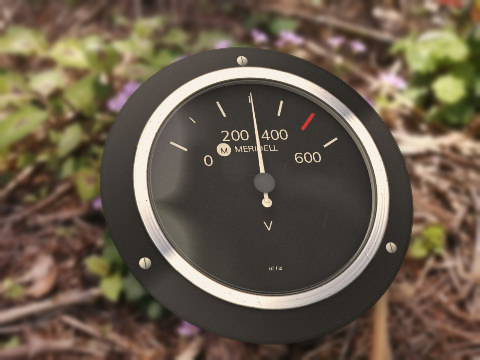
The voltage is value=300 unit=V
